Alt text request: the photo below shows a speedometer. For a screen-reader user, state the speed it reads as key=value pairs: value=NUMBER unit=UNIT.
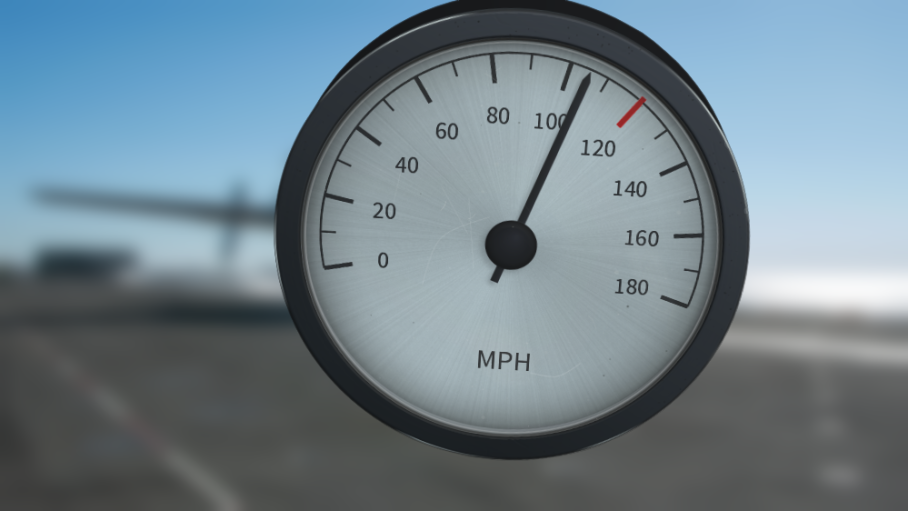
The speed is value=105 unit=mph
